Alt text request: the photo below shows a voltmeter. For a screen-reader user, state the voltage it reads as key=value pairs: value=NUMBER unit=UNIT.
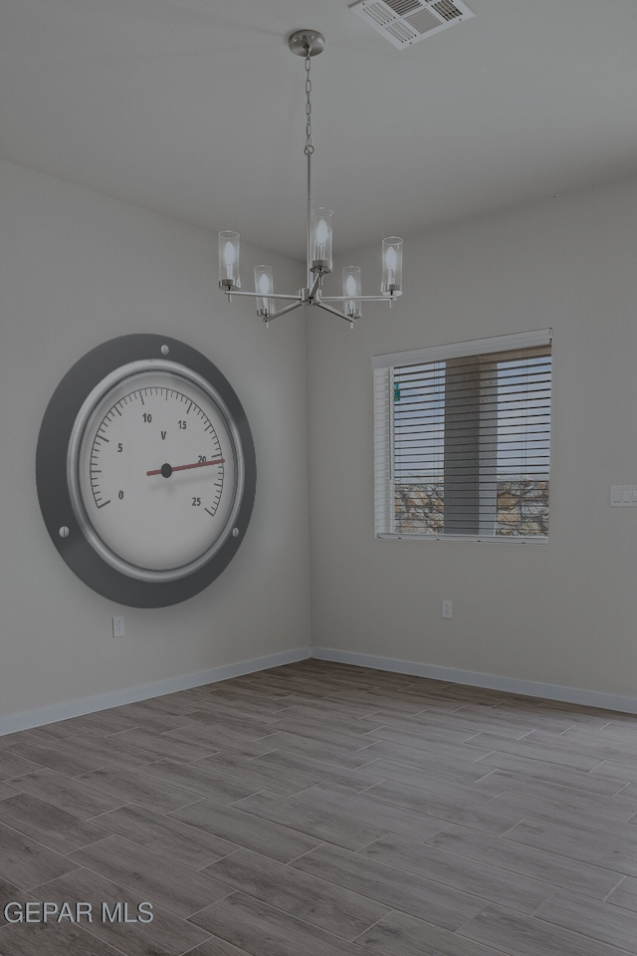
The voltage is value=20.5 unit=V
